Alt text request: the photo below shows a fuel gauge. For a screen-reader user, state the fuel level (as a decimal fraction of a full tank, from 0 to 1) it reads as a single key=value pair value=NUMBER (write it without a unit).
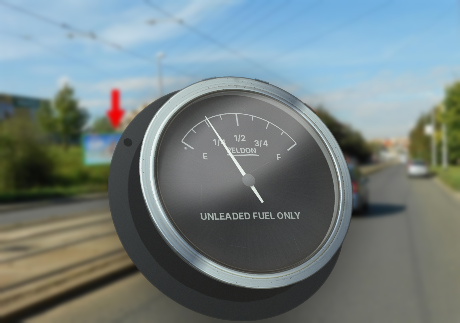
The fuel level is value=0.25
